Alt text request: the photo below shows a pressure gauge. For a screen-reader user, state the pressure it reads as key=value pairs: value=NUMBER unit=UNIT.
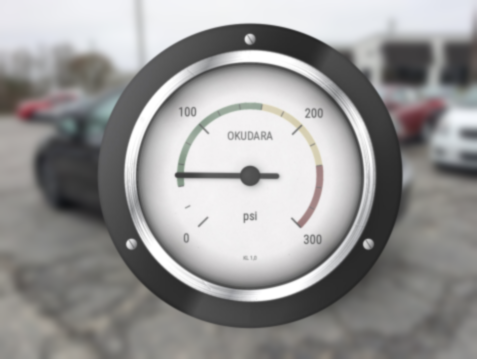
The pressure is value=50 unit=psi
